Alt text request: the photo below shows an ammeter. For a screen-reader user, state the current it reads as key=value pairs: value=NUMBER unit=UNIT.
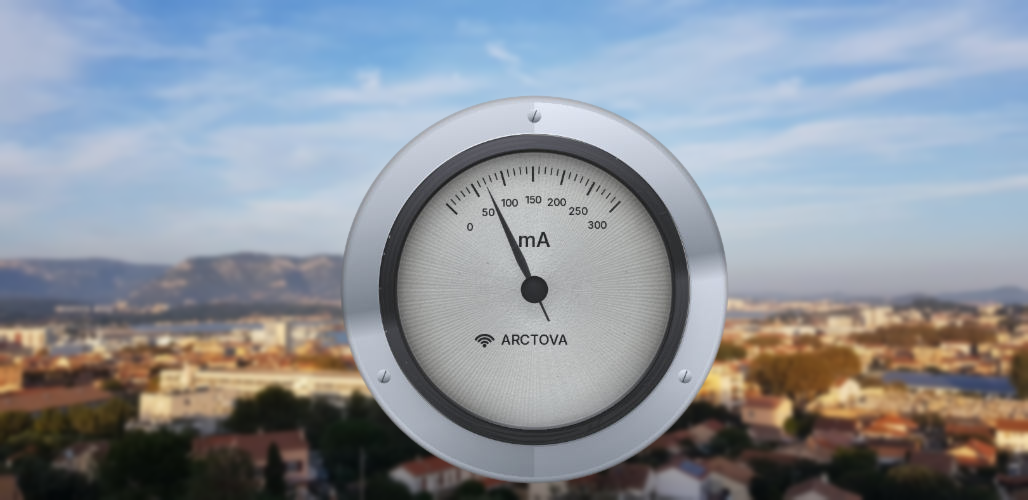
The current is value=70 unit=mA
